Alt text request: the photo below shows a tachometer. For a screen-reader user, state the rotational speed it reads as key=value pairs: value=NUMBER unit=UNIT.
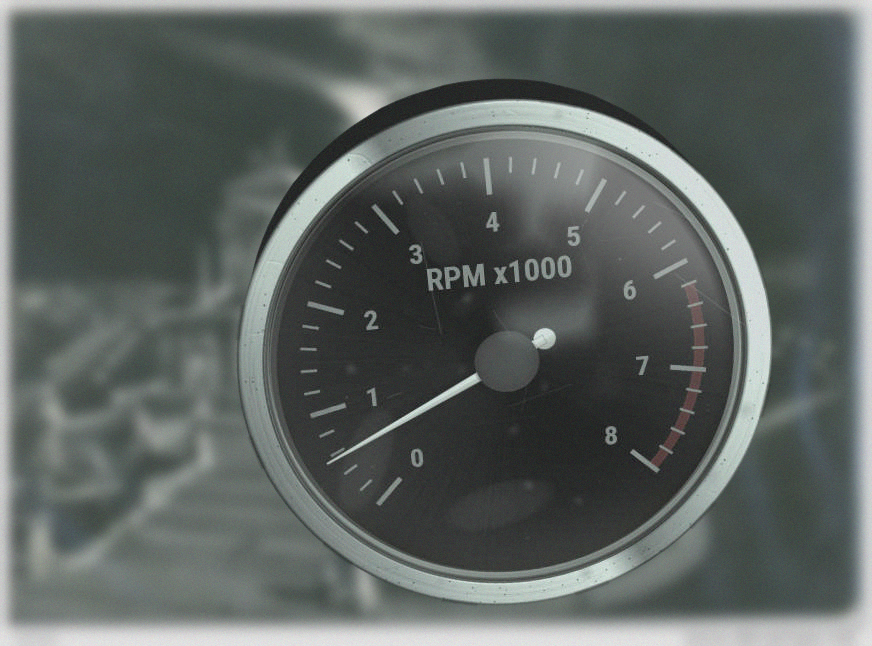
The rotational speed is value=600 unit=rpm
